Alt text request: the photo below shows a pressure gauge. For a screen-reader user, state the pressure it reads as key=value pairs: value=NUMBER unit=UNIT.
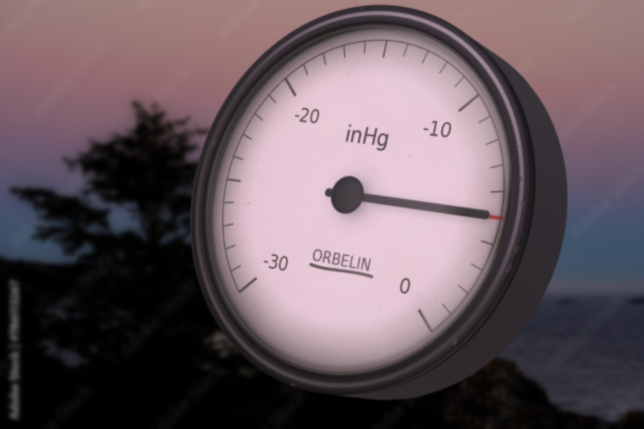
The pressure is value=-5 unit=inHg
